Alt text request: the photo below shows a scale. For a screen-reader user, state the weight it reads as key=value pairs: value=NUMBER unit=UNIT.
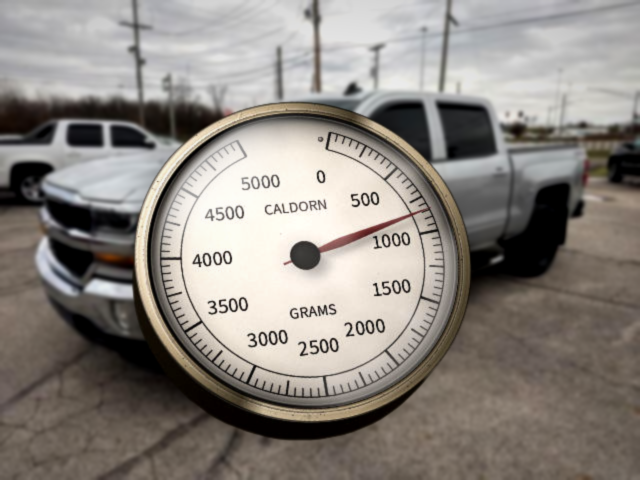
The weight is value=850 unit=g
